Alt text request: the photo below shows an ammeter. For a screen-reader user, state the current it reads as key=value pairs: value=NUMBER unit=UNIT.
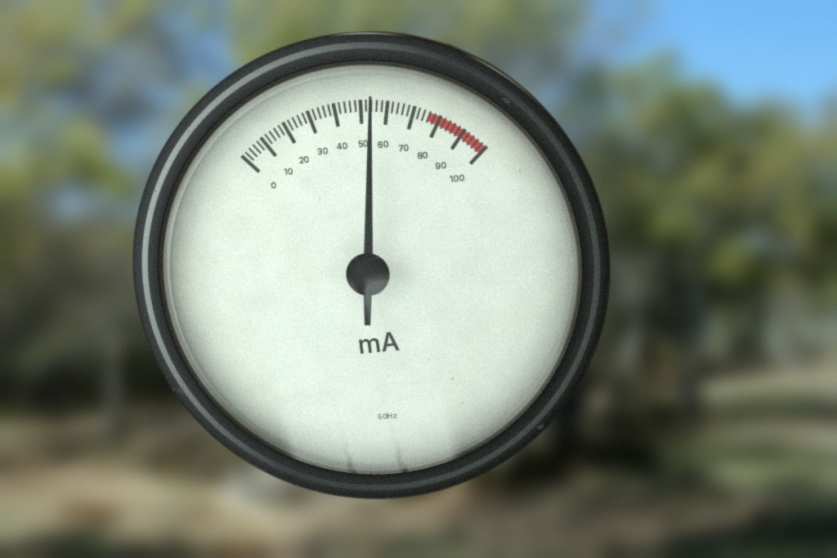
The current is value=54 unit=mA
